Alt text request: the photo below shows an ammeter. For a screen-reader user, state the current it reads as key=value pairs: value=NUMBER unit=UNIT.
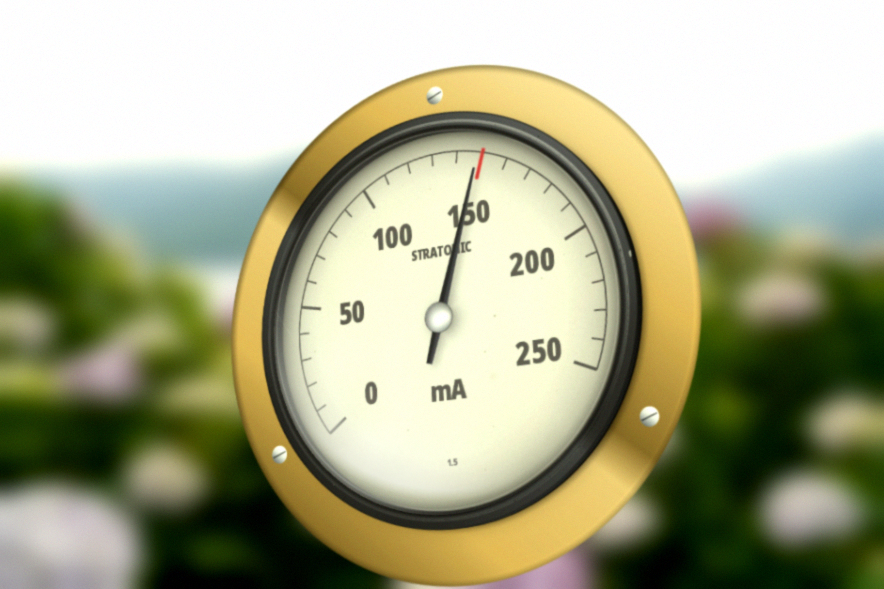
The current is value=150 unit=mA
